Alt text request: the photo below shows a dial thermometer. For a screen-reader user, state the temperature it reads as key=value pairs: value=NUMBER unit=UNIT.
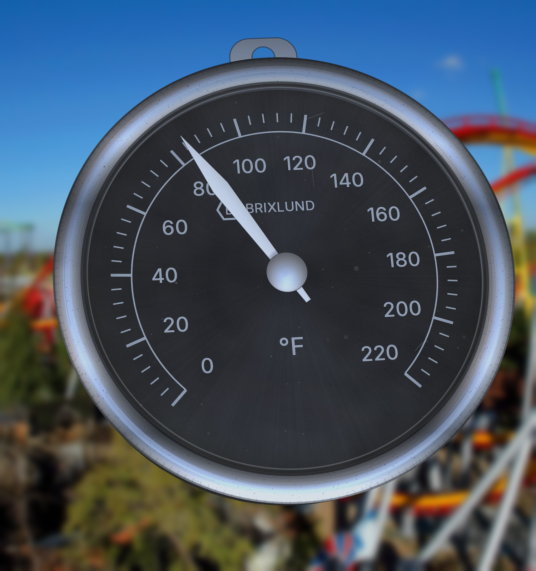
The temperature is value=84 unit=°F
